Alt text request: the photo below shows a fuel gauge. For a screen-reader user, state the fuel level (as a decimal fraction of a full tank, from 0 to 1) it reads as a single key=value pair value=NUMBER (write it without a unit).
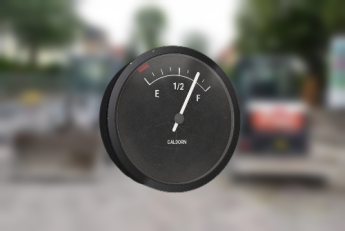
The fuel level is value=0.75
